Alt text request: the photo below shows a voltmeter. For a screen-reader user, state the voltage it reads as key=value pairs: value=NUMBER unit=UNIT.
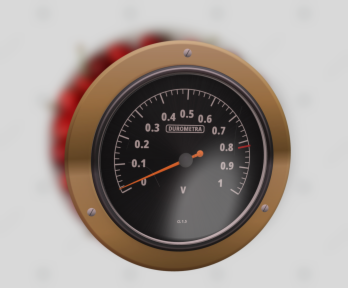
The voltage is value=0.02 unit=V
